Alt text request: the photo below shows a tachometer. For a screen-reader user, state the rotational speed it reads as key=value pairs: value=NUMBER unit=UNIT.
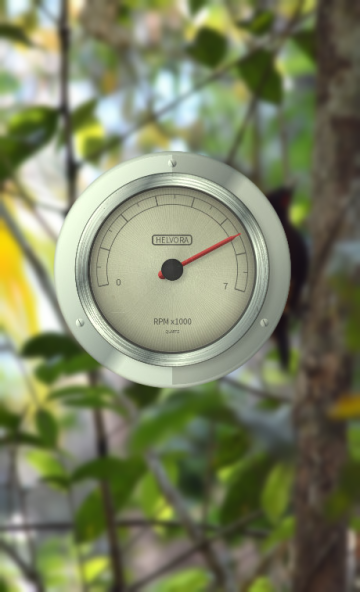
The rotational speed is value=5500 unit=rpm
